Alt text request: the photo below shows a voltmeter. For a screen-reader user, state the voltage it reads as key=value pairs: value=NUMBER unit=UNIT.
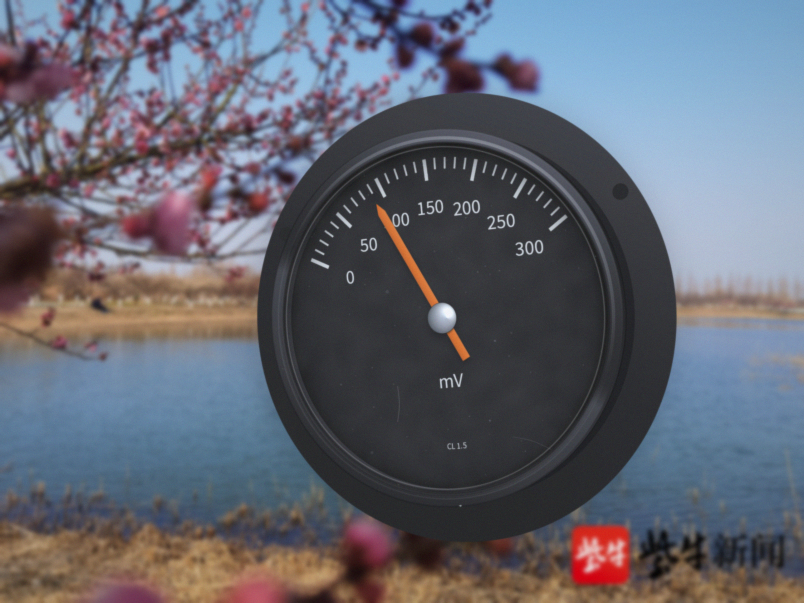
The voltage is value=90 unit=mV
